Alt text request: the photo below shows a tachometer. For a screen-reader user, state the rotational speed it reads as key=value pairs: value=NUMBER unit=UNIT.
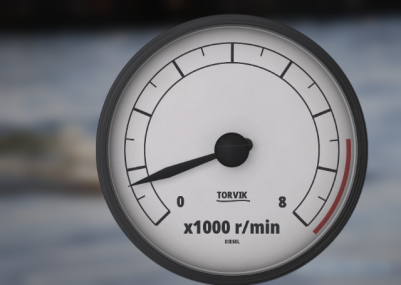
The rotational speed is value=750 unit=rpm
